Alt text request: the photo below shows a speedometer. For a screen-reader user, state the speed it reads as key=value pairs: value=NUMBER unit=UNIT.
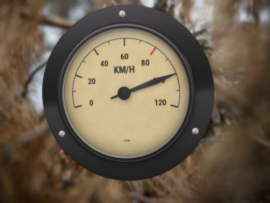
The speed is value=100 unit=km/h
